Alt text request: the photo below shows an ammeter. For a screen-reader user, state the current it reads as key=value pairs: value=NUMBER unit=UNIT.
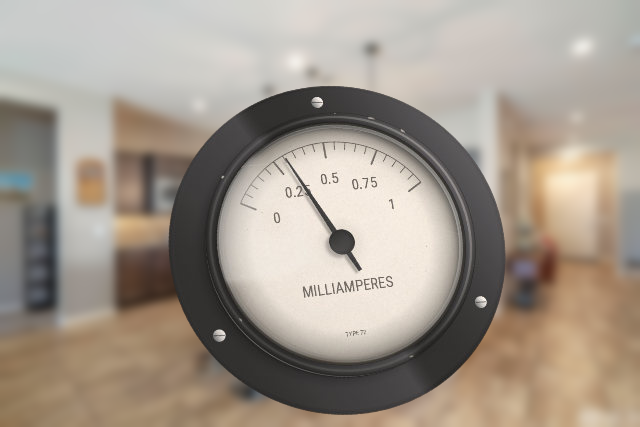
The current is value=0.3 unit=mA
